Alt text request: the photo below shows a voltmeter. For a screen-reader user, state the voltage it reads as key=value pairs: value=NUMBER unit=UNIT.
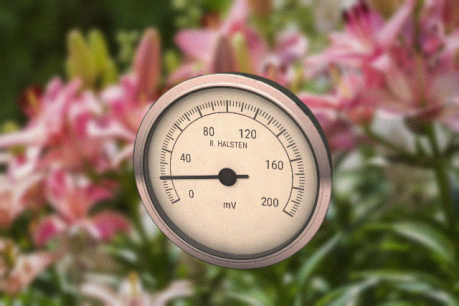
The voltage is value=20 unit=mV
